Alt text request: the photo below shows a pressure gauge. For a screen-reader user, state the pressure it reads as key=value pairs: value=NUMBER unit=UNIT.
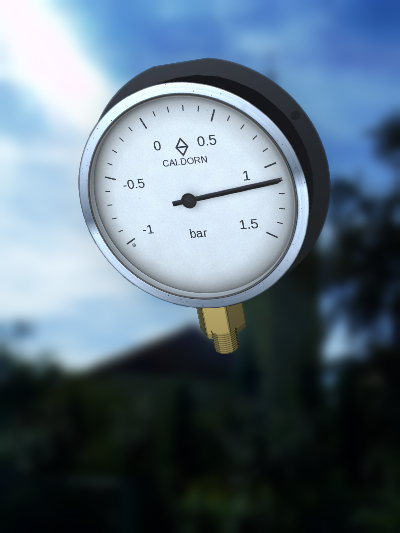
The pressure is value=1.1 unit=bar
